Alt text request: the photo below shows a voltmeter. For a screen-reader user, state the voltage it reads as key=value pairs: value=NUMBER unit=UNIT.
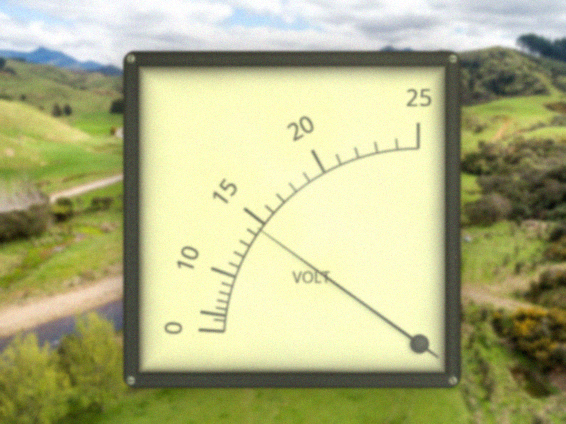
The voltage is value=14.5 unit=V
